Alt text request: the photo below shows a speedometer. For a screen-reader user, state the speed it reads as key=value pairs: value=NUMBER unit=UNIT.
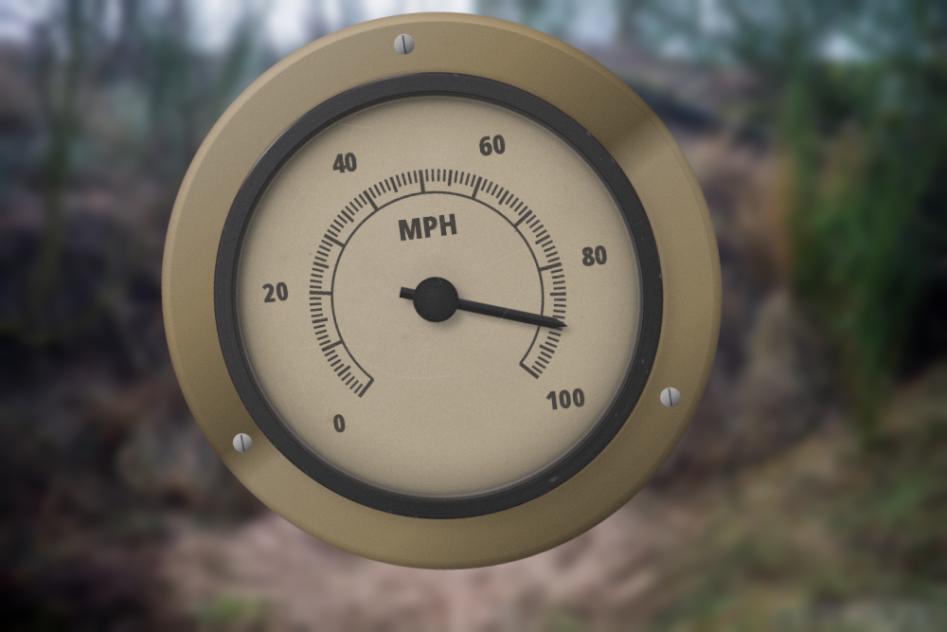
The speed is value=90 unit=mph
